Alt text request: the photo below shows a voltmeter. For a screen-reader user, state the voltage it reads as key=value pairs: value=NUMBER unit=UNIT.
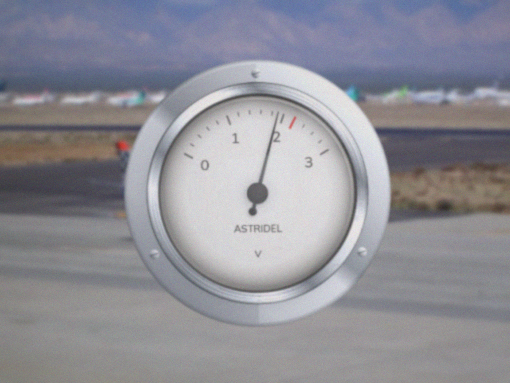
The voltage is value=1.9 unit=V
